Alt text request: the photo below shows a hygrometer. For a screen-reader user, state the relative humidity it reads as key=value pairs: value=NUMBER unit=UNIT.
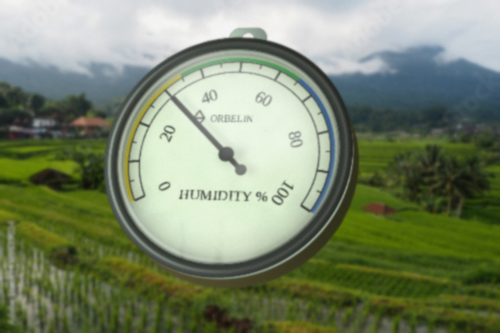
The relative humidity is value=30 unit=%
